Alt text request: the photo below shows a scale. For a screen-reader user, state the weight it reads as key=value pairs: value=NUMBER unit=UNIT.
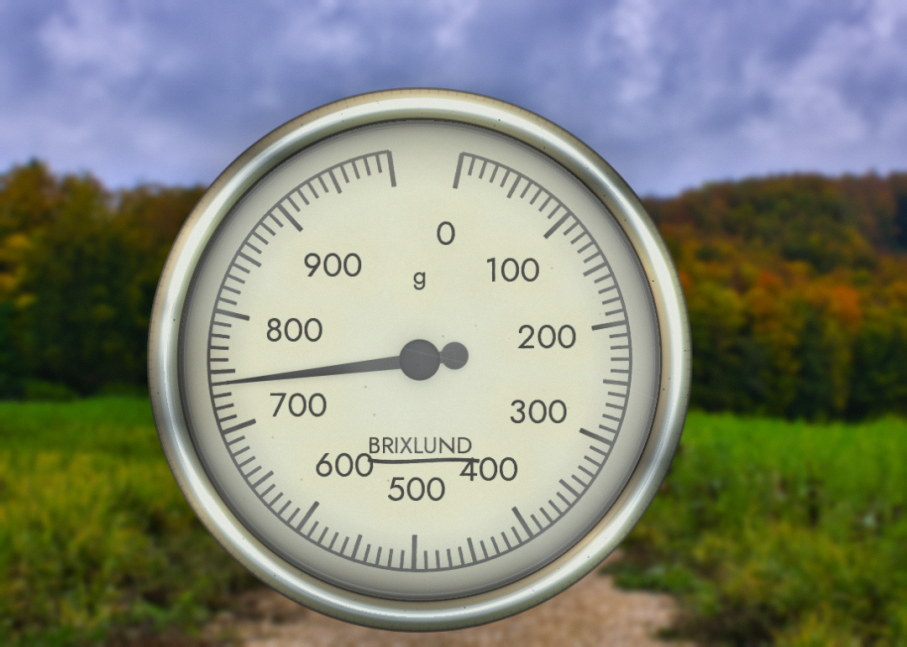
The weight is value=740 unit=g
